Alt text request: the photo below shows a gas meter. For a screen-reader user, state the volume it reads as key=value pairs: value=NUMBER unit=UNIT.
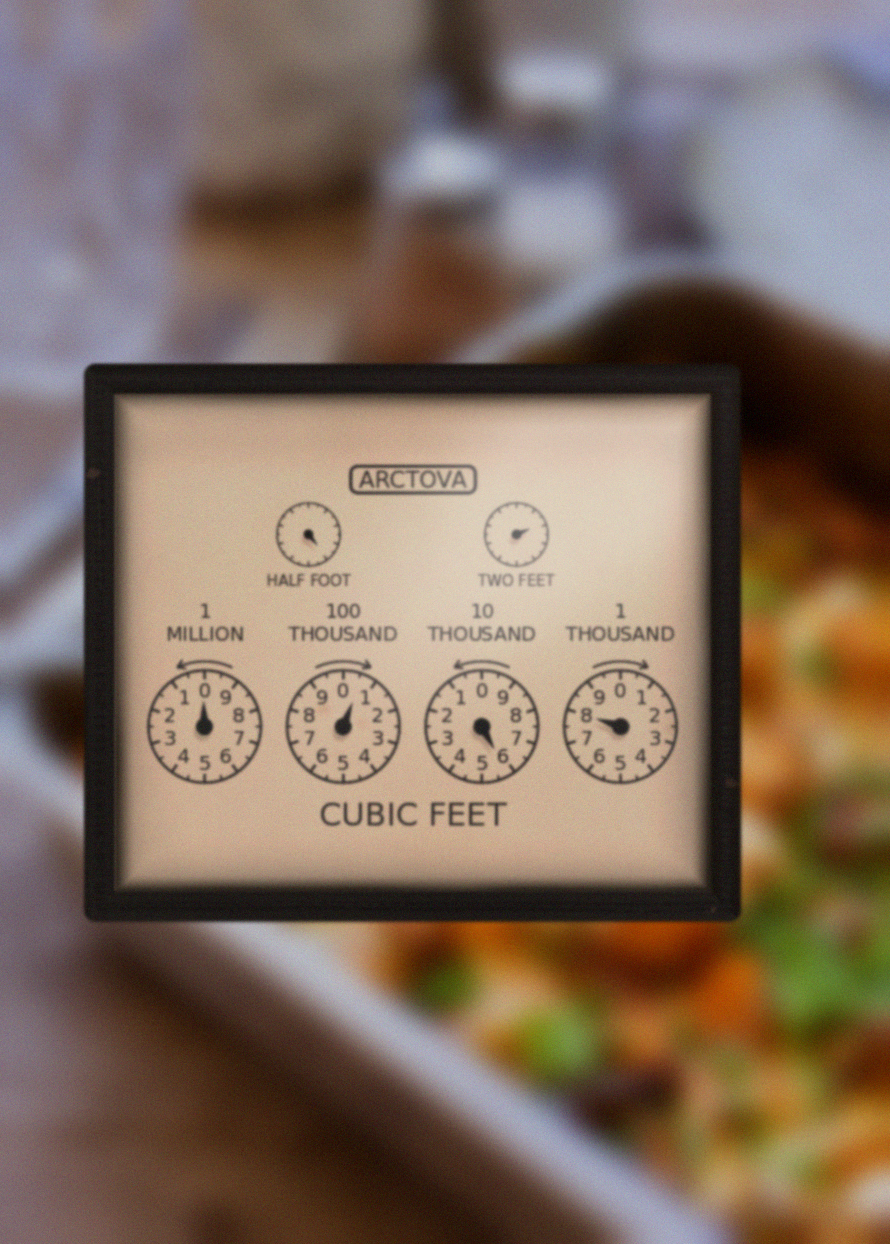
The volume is value=5800 unit=ft³
